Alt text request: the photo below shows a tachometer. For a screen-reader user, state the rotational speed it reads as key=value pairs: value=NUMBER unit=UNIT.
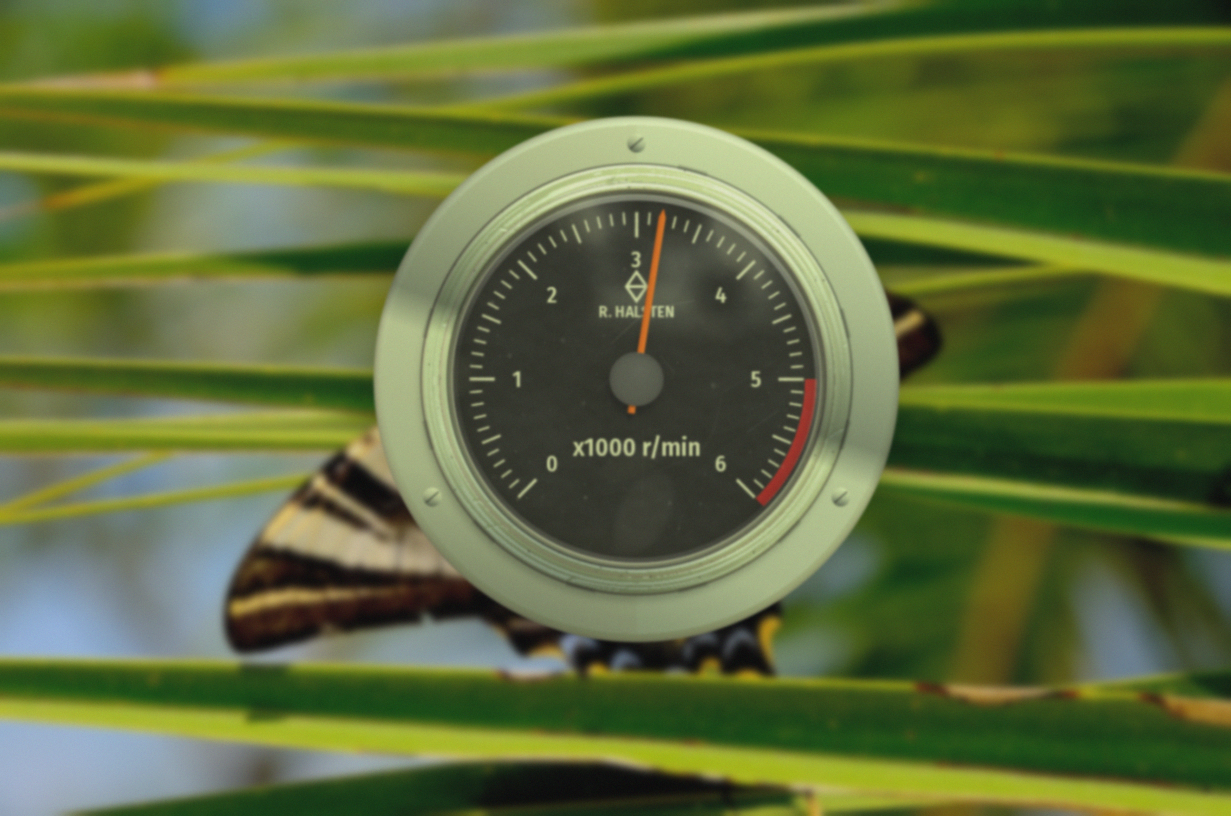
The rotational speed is value=3200 unit=rpm
